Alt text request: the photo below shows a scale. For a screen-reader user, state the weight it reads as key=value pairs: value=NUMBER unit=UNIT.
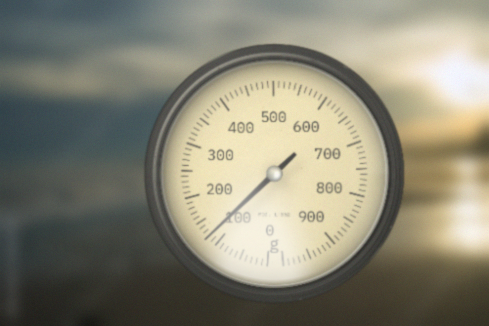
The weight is value=120 unit=g
